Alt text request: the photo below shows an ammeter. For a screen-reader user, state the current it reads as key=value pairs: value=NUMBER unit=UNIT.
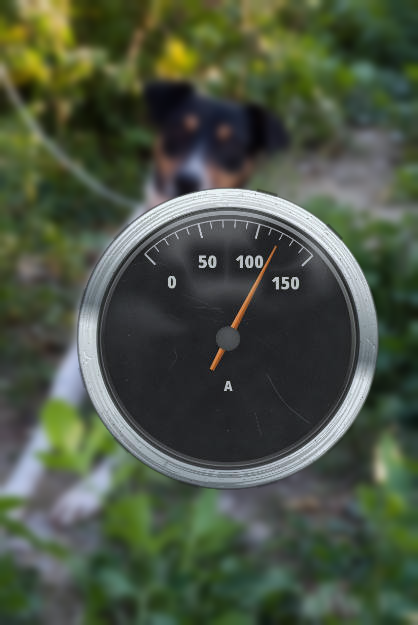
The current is value=120 unit=A
